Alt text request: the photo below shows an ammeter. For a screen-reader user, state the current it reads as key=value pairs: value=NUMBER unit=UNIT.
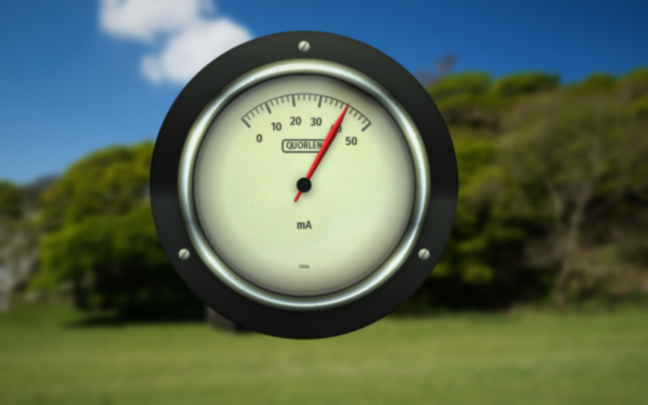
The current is value=40 unit=mA
